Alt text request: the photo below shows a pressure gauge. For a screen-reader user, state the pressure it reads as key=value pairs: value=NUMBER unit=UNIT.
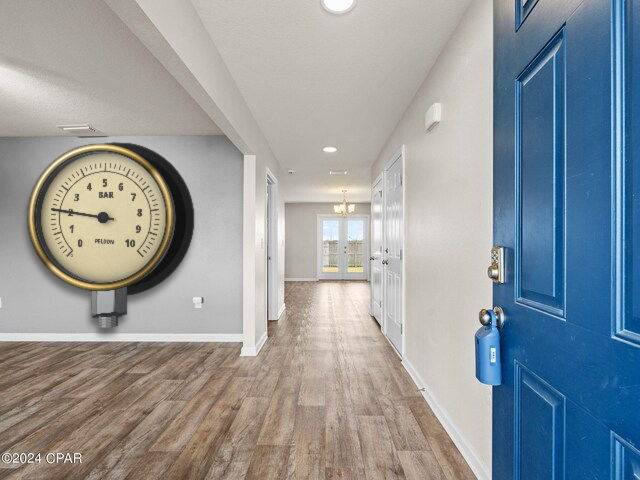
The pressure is value=2 unit=bar
